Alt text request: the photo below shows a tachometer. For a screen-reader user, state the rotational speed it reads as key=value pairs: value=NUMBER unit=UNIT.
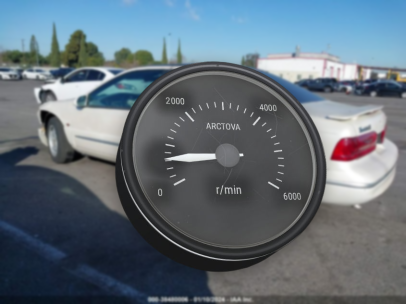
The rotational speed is value=600 unit=rpm
